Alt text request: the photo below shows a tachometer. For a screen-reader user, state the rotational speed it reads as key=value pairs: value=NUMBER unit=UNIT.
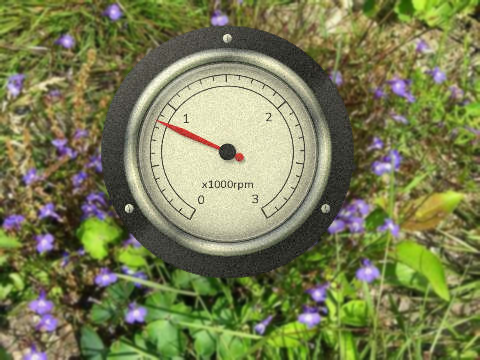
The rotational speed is value=850 unit=rpm
